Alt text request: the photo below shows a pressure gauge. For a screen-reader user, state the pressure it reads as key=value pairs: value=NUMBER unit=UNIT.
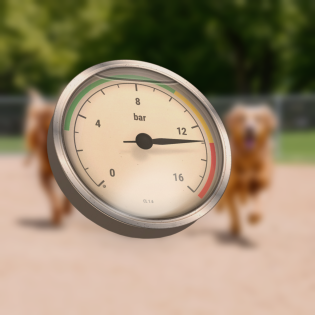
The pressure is value=13 unit=bar
